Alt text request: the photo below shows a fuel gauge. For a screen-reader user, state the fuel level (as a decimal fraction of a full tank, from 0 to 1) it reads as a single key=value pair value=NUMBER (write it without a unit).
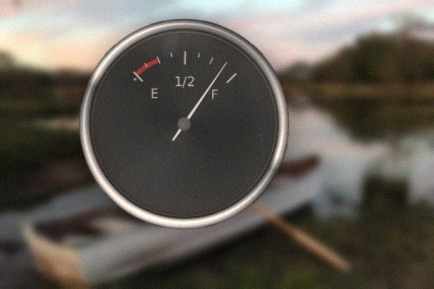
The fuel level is value=0.875
